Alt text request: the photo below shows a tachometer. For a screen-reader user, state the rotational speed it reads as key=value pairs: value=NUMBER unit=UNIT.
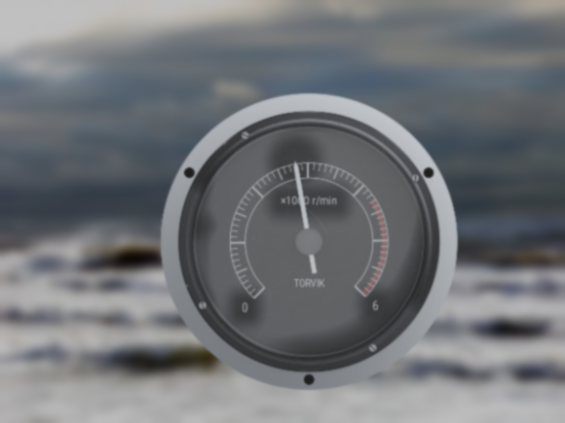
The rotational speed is value=2800 unit=rpm
